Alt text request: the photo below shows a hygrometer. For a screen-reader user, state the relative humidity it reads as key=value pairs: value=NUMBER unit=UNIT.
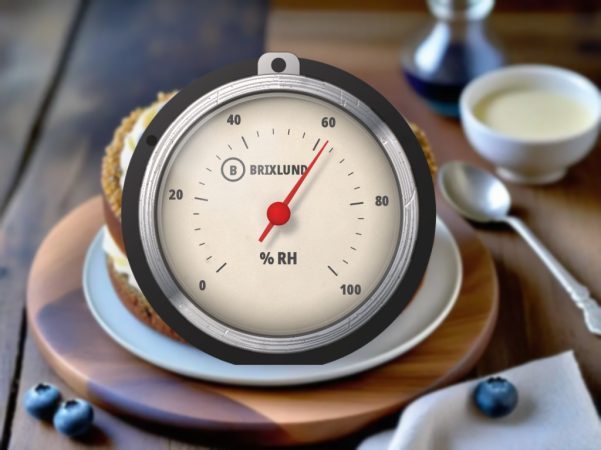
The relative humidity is value=62 unit=%
